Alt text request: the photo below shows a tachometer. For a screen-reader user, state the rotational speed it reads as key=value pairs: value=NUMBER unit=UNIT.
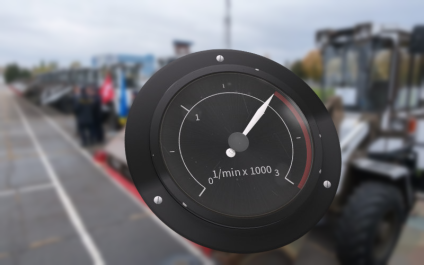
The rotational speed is value=2000 unit=rpm
